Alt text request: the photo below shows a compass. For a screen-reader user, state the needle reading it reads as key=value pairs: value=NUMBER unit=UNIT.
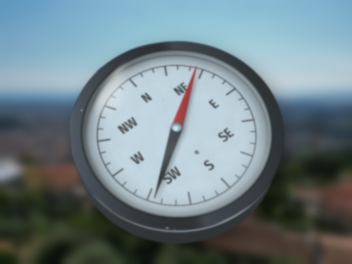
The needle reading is value=55 unit=°
